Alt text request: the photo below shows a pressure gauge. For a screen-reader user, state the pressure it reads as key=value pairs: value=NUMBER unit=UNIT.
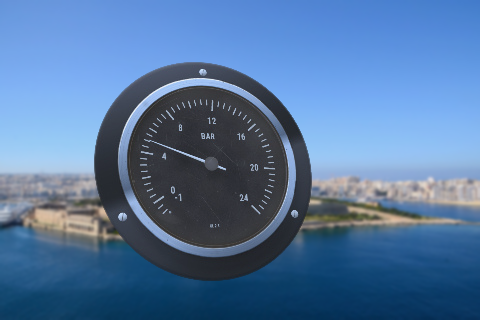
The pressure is value=5 unit=bar
